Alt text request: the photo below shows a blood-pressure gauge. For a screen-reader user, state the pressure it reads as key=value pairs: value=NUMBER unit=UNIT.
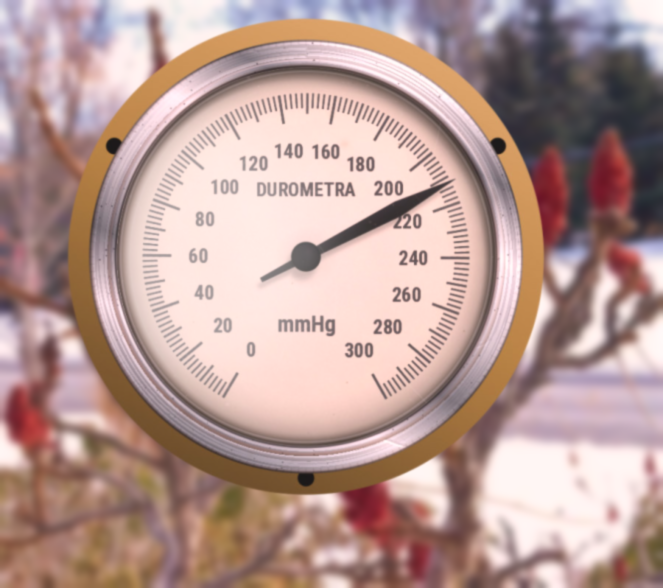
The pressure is value=212 unit=mmHg
